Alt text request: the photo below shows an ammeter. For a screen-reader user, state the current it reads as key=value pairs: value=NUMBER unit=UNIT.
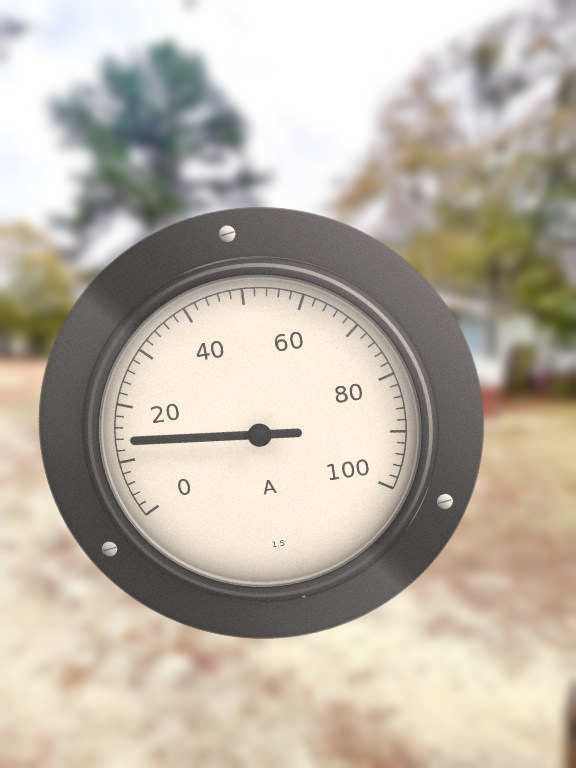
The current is value=14 unit=A
